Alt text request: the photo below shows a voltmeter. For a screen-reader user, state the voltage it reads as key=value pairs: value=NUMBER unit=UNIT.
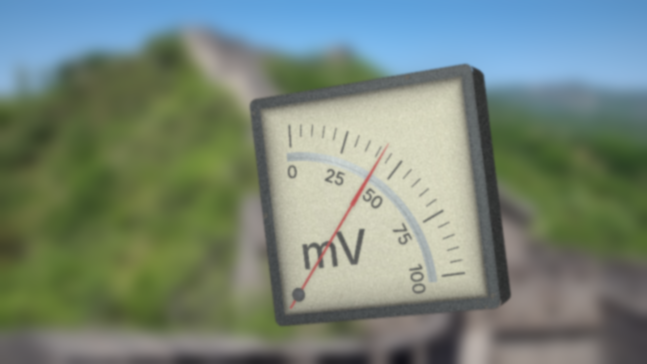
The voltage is value=42.5 unit=mV
